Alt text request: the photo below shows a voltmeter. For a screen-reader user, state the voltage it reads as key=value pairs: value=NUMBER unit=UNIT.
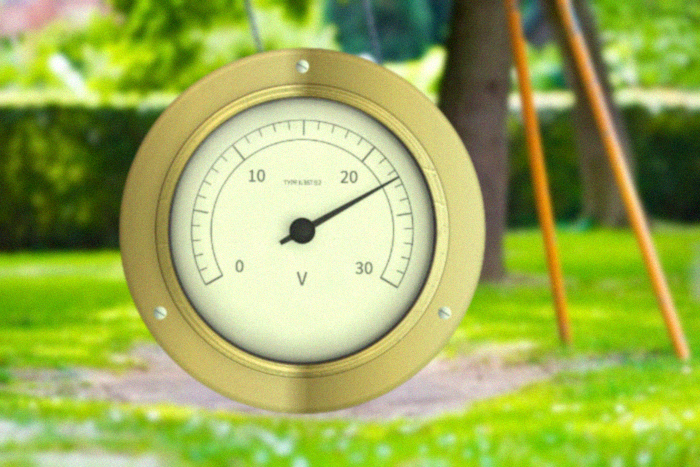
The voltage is value=22.5 unit=V
